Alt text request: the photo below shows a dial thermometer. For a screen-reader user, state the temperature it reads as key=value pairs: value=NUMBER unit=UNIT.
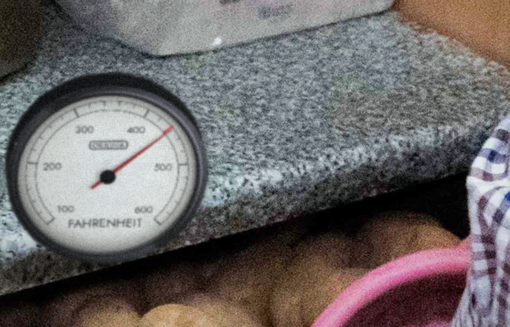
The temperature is value=440 unit=°F
